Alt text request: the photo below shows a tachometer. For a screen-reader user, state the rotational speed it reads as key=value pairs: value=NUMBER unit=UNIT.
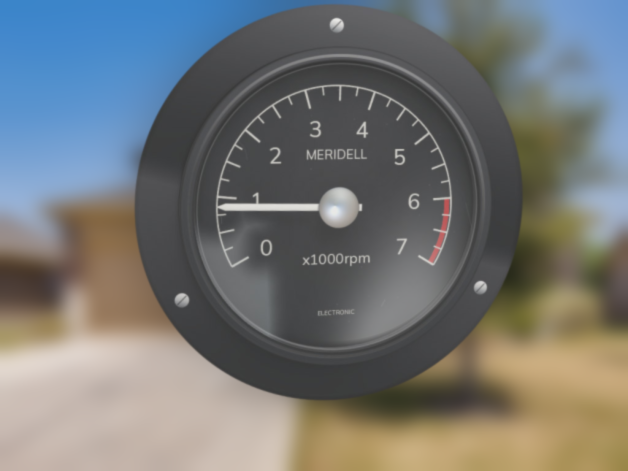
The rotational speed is value=875 unit=rpm
